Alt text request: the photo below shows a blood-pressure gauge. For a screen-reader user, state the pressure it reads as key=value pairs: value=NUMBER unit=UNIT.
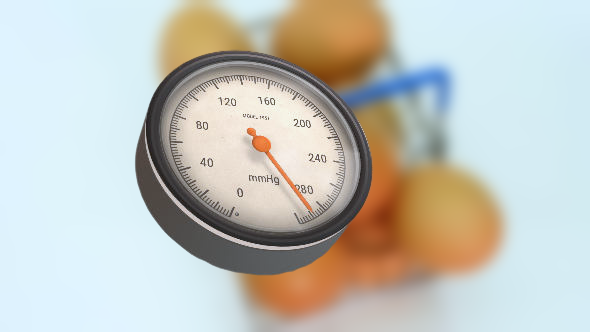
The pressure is value=290 unit=mmHg
